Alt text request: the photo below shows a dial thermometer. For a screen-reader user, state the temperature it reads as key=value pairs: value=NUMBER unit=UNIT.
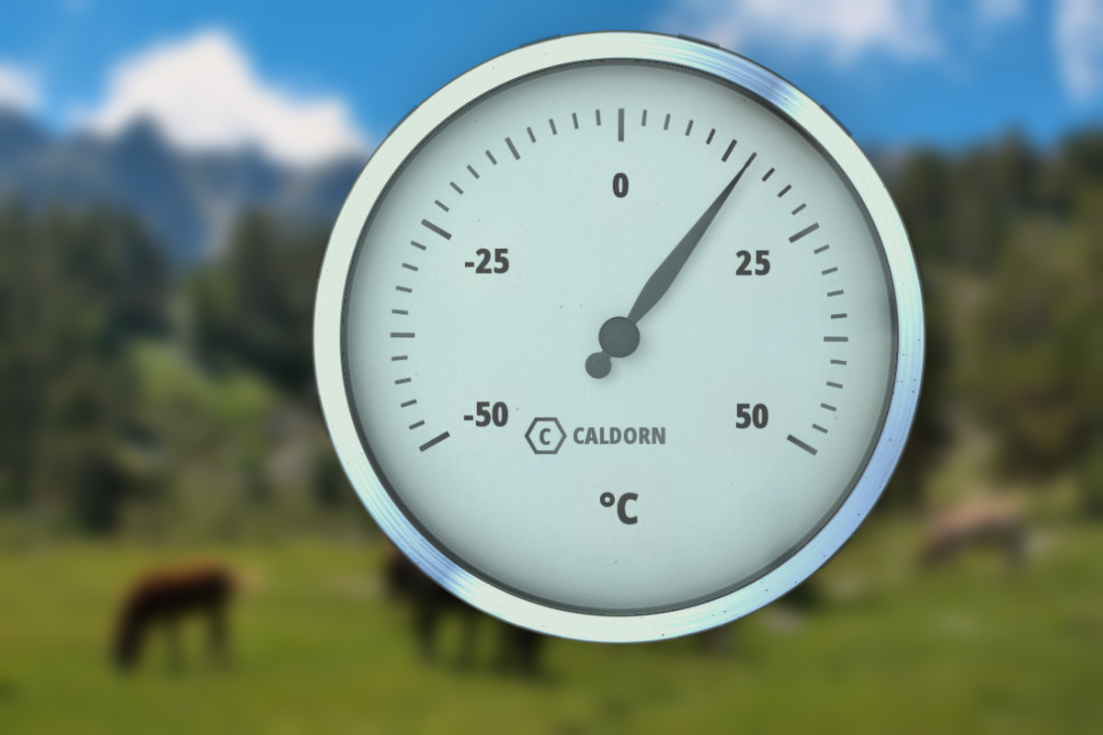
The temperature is value=15 unit=°C
